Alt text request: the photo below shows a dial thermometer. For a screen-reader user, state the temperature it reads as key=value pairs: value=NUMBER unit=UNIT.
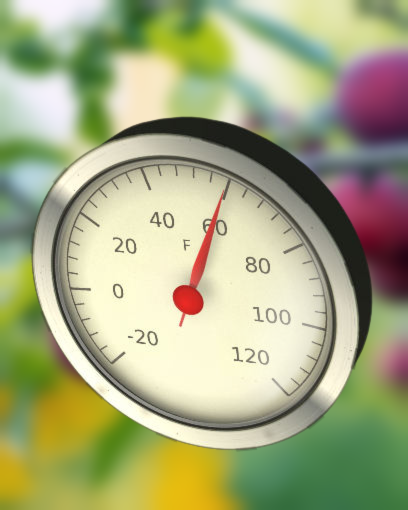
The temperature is value=60 unit=°F
